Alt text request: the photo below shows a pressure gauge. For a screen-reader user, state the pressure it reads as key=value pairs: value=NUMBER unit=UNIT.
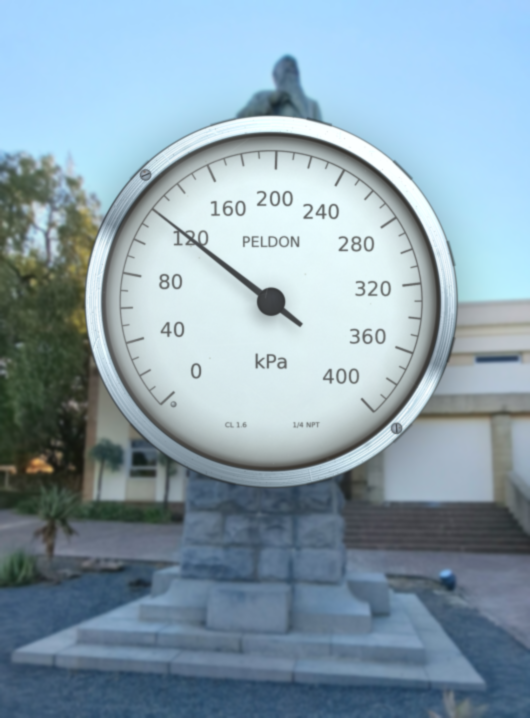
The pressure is value=120 unit=kPa
